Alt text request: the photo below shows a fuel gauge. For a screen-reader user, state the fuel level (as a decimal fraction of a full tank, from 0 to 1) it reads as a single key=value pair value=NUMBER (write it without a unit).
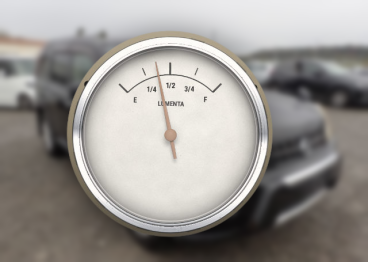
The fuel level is value=0.375
